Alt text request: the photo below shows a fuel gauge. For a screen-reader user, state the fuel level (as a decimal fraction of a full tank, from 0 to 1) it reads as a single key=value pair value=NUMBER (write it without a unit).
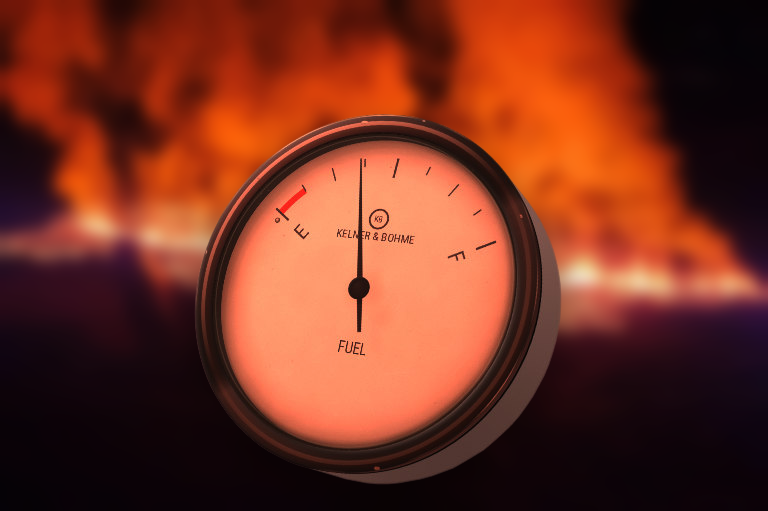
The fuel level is value=0.375
